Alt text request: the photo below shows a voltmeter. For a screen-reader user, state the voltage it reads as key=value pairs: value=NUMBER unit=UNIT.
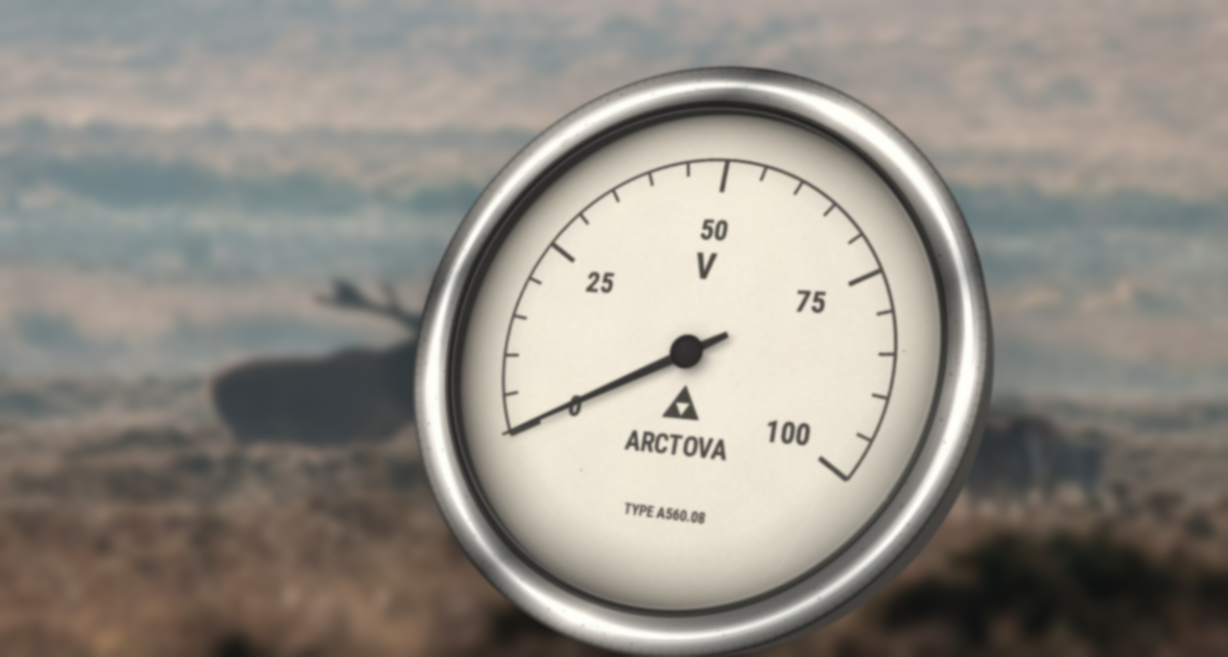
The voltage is value=0 unit=V
